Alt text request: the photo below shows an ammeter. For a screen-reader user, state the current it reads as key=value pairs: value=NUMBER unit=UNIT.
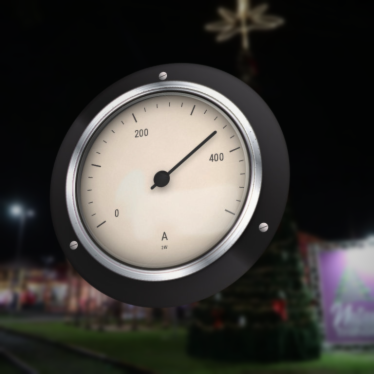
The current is value=360 unit=A
